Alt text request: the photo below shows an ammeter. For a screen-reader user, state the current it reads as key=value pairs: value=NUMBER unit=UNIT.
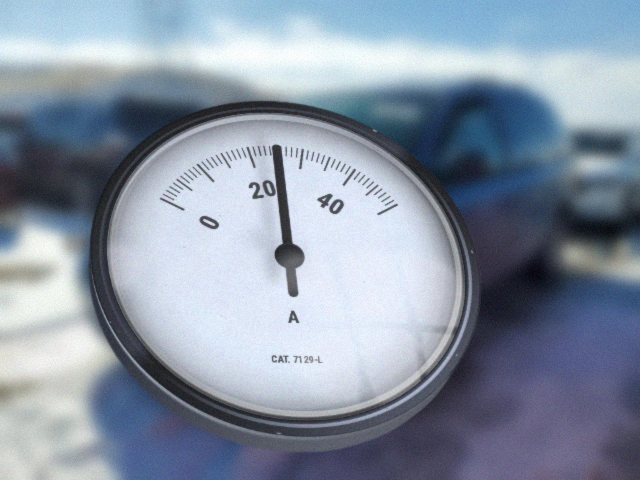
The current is value=25 unit=A
